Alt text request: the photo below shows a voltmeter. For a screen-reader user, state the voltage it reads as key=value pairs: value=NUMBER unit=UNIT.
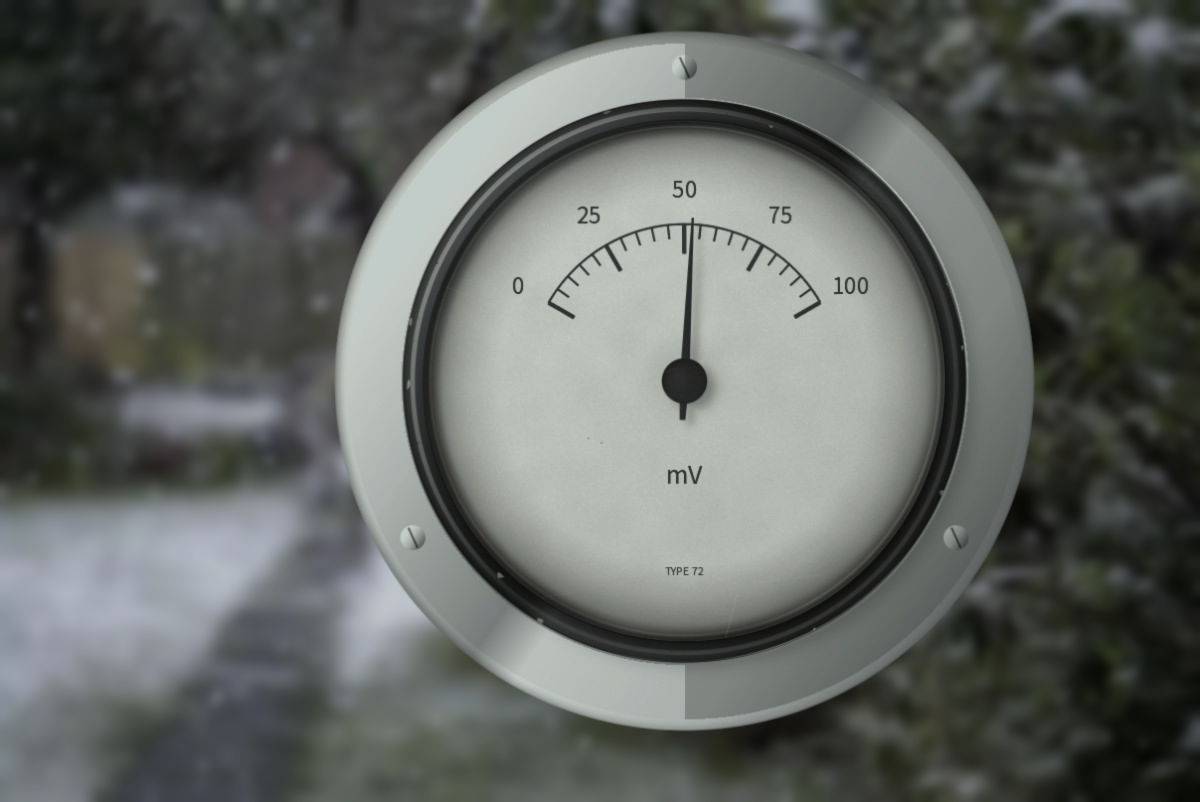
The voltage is value=52.5 unit=mV
